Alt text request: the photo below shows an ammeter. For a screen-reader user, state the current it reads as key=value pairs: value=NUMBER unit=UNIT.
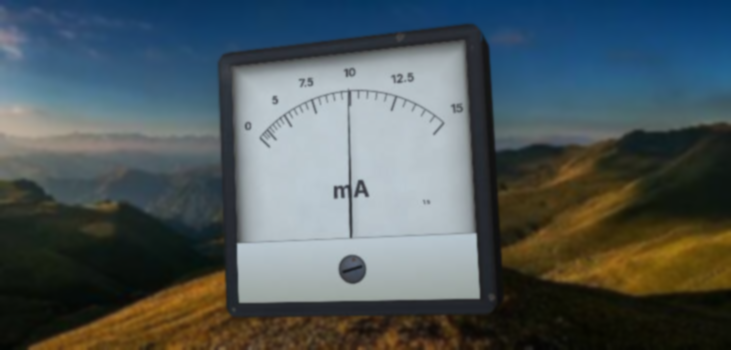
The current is value=10 unit=mA
